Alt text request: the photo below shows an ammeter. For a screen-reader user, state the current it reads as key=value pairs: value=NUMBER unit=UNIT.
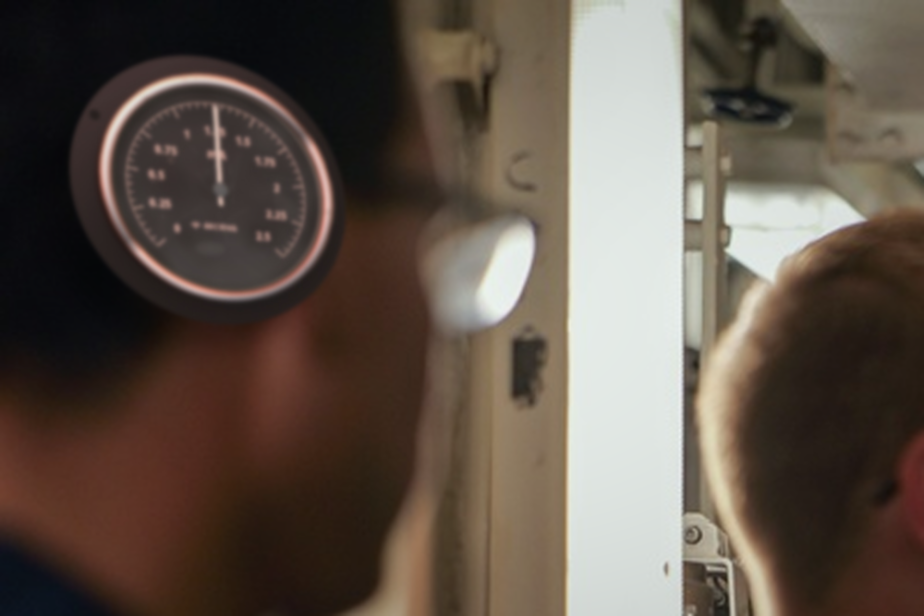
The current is value=1.25 unit=mA
